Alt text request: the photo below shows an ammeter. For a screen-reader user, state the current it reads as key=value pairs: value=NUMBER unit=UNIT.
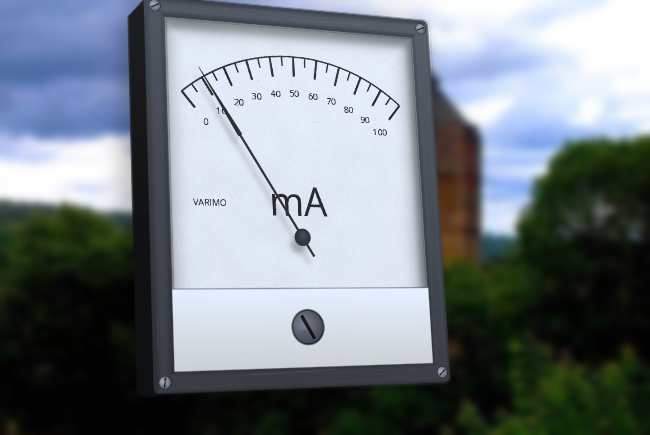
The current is value=10 unit=mA
